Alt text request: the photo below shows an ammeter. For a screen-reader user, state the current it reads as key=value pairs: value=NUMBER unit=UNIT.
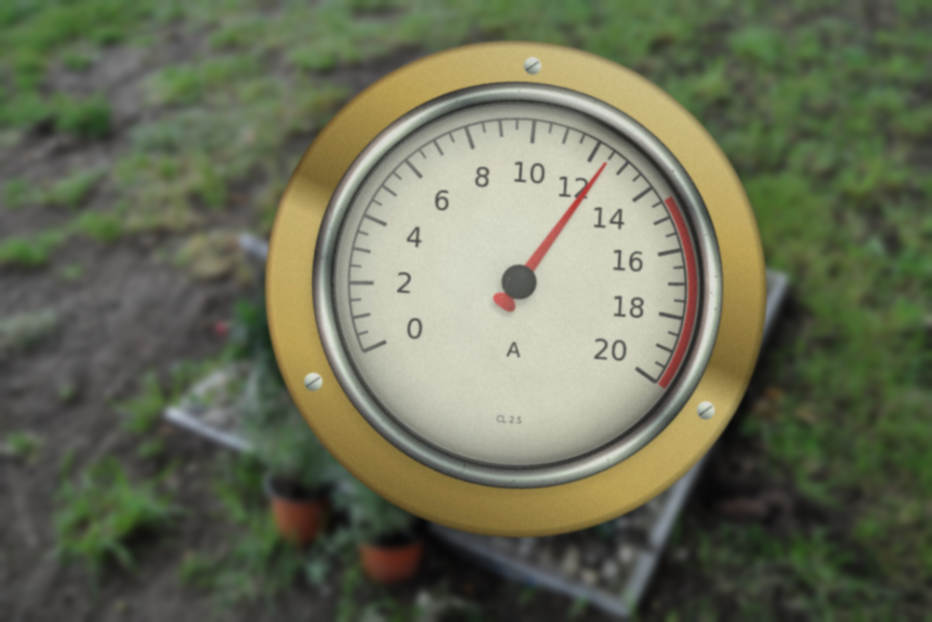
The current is value=12.5 unit=A
